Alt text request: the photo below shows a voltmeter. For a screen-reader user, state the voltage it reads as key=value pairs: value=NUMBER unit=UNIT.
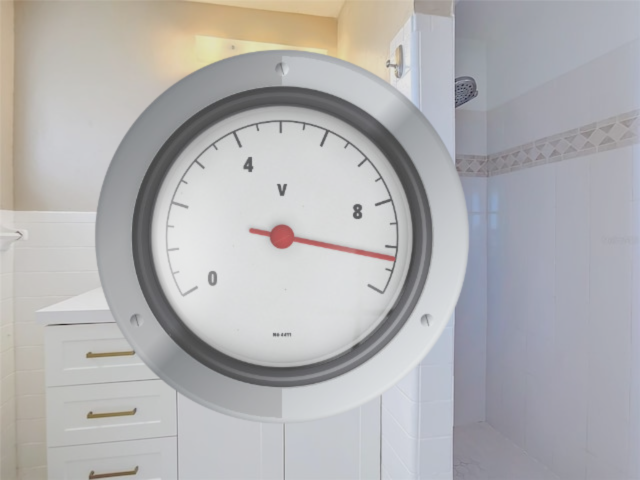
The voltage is value=9.25 unit=V
